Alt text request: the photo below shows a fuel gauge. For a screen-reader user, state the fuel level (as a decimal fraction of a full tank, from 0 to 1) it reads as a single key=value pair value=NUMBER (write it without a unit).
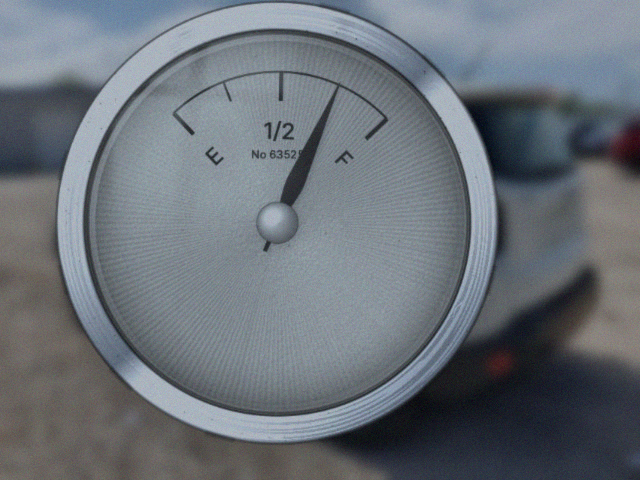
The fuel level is value=0.75
